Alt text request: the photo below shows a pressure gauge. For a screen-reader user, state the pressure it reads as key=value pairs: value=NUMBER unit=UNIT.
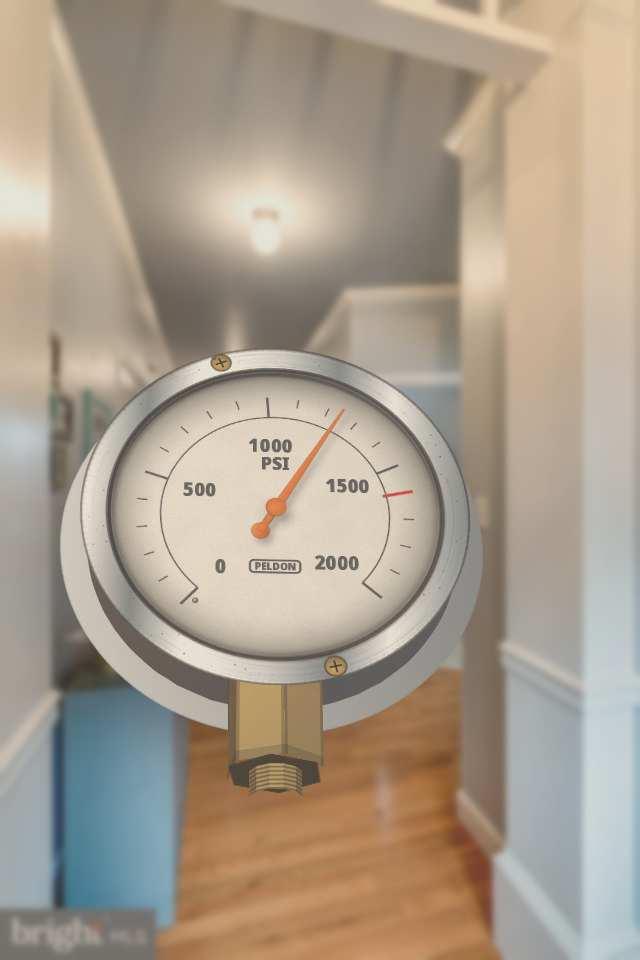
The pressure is value=1250 unit=psi
